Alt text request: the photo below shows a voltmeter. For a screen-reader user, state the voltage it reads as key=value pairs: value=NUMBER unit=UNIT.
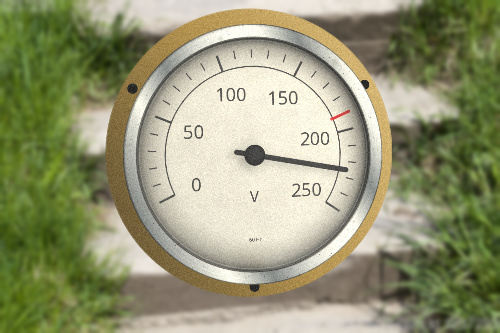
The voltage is value=225 unit=V
